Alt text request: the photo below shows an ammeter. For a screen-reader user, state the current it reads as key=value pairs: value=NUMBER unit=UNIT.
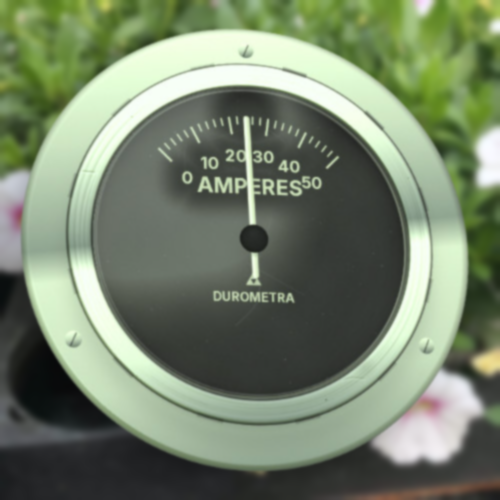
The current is value=24 unit=A
